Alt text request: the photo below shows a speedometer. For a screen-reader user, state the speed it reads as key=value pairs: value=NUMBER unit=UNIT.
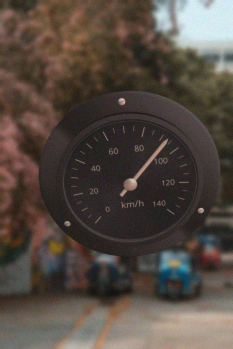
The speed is value=92.5 unit=km/h
